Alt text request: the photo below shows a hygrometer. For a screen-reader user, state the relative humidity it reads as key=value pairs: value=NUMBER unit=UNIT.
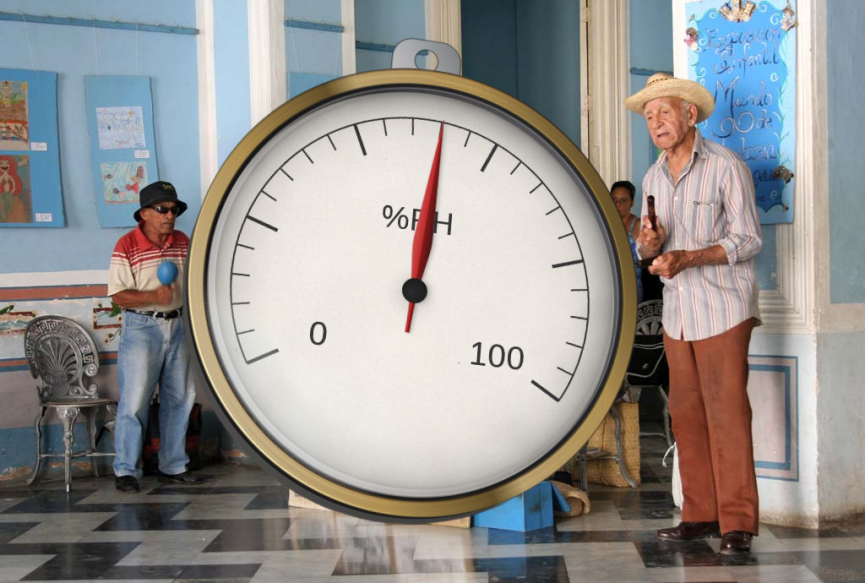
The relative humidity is value=52 unit=%
